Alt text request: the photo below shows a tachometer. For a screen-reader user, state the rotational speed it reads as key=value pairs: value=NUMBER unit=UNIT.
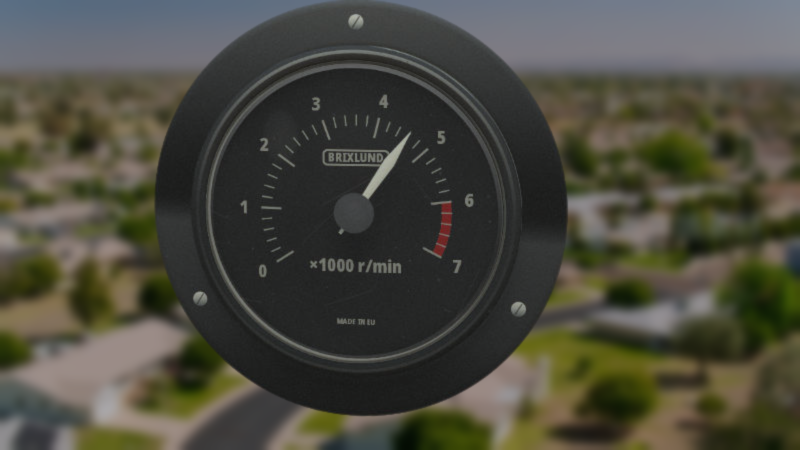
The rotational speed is value=4600 unit=rpm
